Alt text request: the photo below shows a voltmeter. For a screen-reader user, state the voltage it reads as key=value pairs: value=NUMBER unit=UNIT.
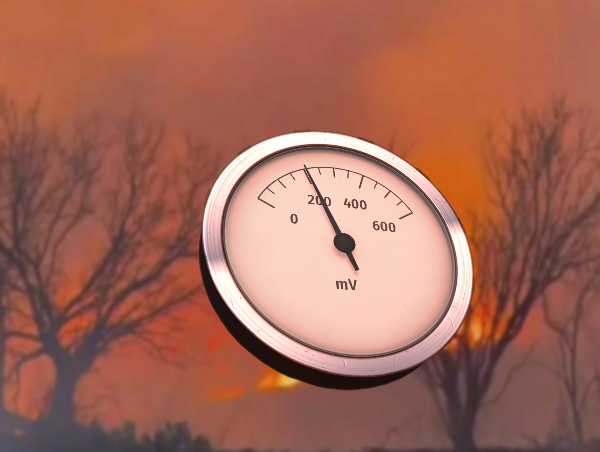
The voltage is value=200 unit=mV
